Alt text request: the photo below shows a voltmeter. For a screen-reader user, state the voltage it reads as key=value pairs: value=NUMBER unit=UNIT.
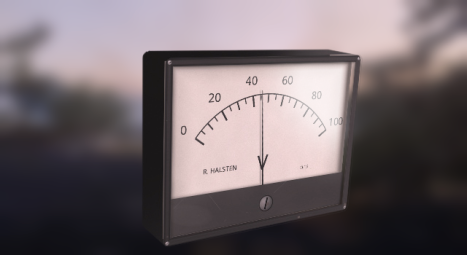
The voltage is value=45 unit=V
